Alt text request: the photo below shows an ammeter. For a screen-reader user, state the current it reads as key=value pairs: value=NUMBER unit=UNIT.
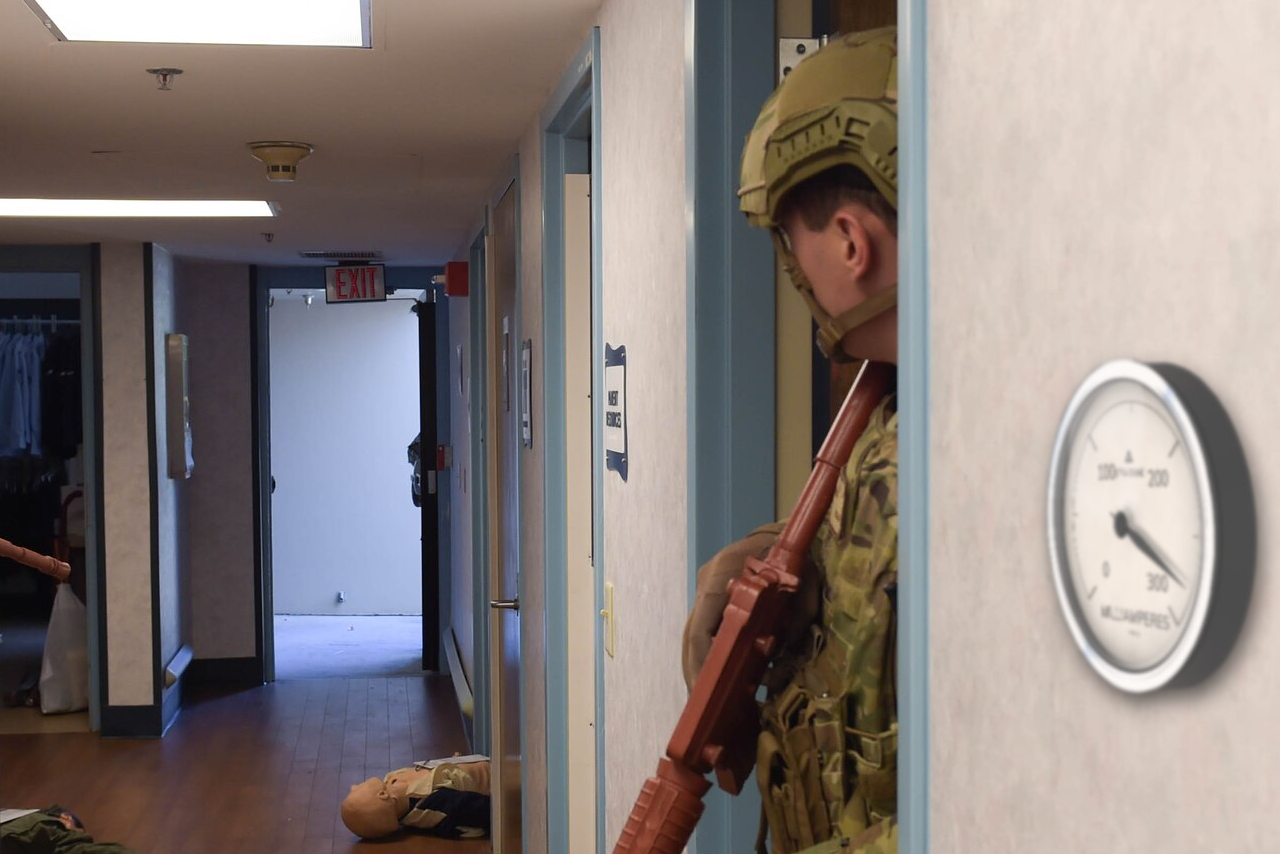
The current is value=275 unit=mA
